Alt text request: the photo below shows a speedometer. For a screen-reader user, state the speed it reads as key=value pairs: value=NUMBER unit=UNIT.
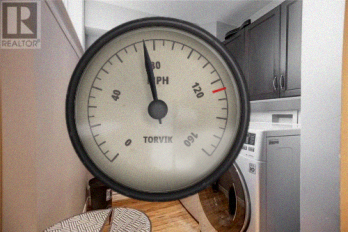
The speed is value=75 unit=mph
